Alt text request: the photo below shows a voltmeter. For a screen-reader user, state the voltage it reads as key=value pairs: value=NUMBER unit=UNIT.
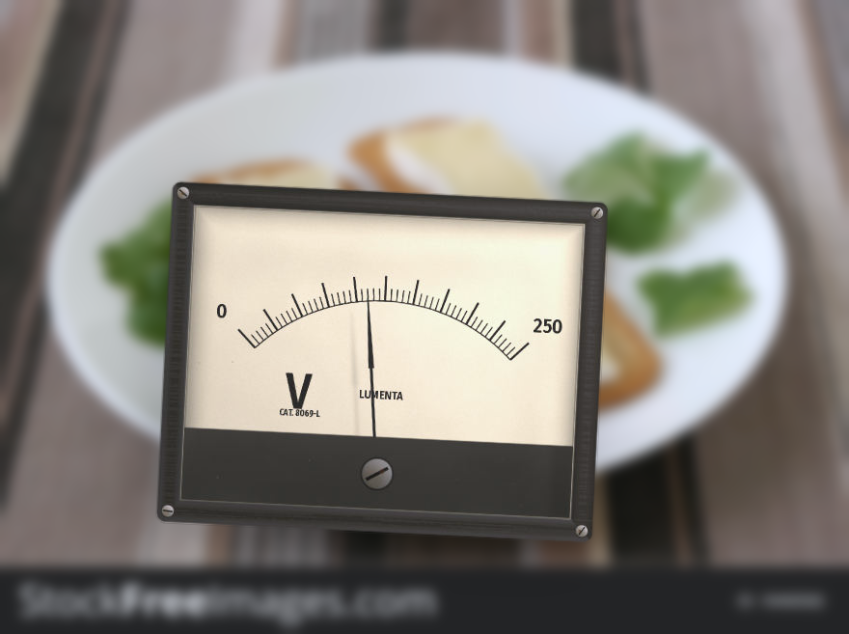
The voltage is value=110 unit=V
